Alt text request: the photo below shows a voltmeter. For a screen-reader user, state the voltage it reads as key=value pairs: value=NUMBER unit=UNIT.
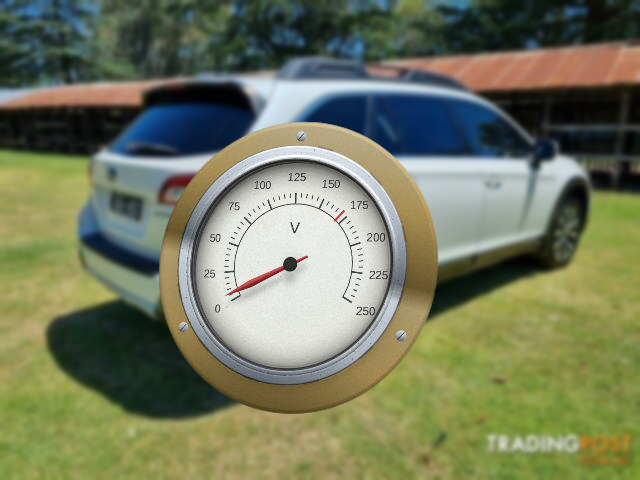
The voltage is value=5 unit=V
